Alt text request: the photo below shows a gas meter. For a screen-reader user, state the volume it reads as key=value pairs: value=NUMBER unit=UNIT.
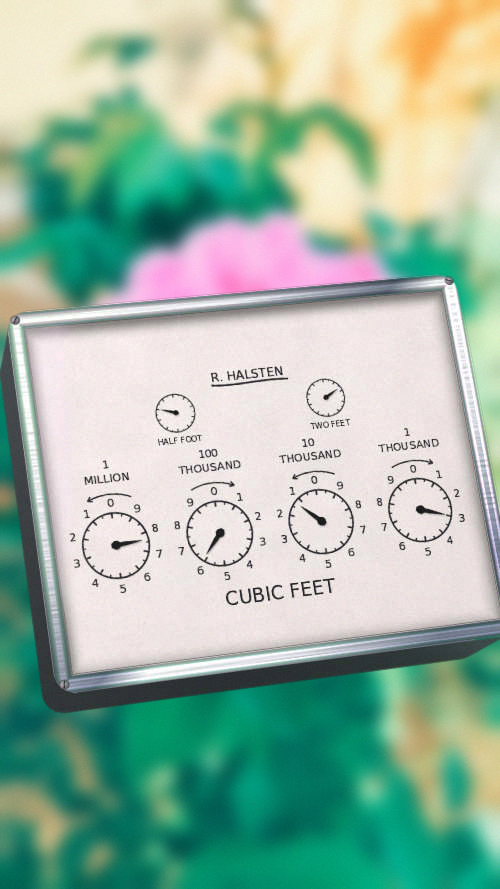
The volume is value=761300 unit=ft³
